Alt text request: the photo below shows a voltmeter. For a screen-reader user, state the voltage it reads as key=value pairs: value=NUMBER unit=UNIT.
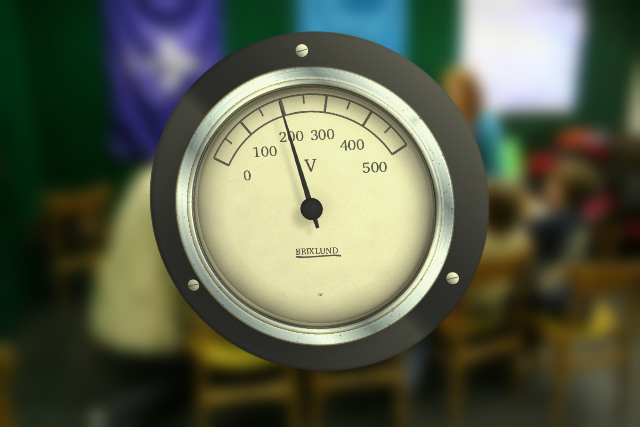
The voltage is value=200 unit=V
